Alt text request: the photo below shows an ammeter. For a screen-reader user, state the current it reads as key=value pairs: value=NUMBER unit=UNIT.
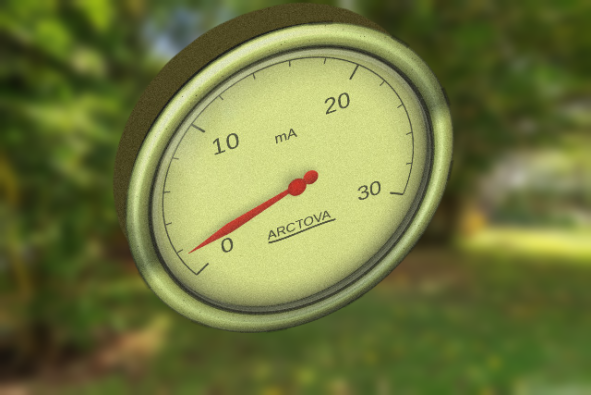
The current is value=2 unit=mA
